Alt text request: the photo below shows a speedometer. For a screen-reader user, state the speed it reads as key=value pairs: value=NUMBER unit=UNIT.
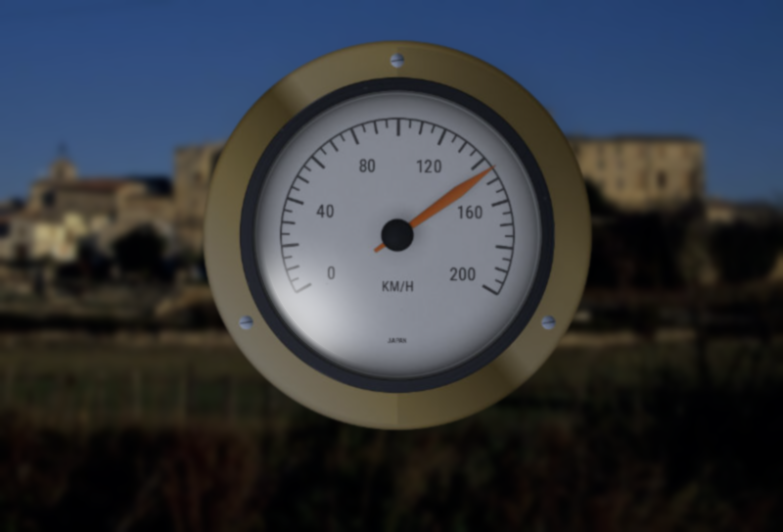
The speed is value=145 unit=km/h
